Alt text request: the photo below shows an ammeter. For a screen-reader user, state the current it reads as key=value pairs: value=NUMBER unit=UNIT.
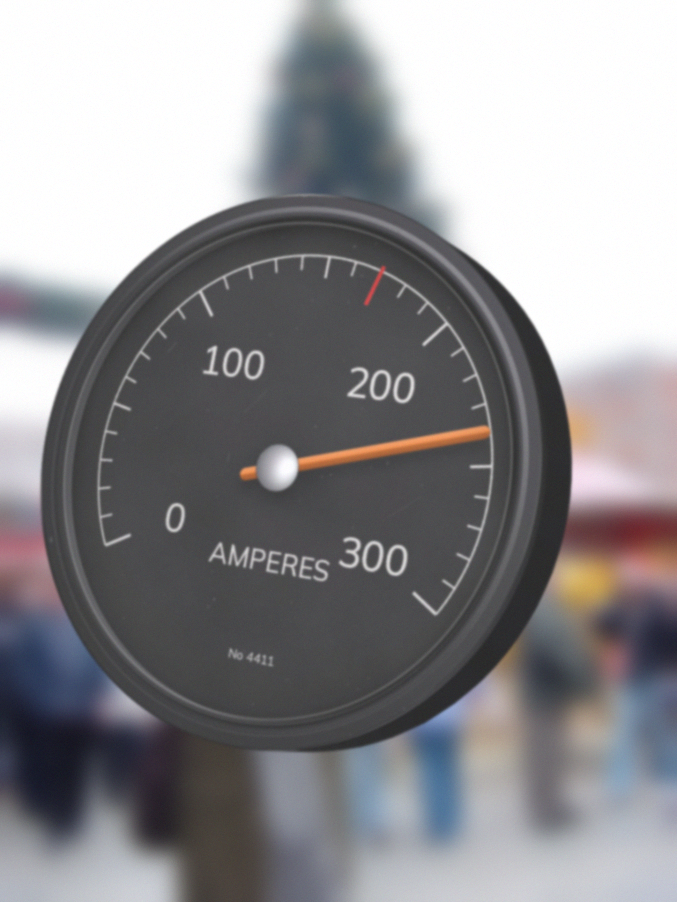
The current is value=240 unit=A
